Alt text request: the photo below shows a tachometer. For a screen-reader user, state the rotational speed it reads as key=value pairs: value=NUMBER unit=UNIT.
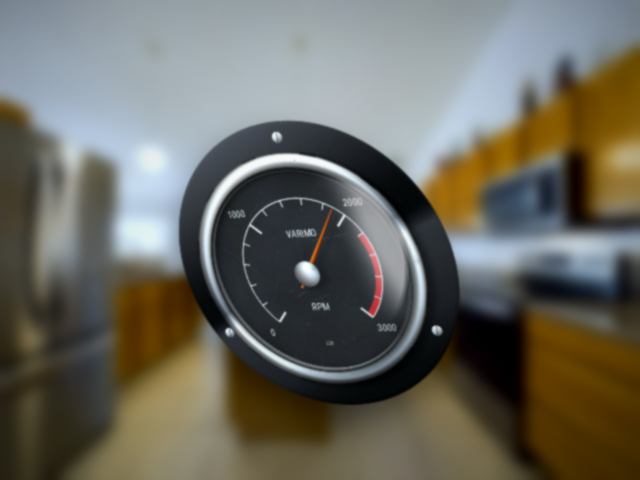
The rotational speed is value=1900 unit=rpm
